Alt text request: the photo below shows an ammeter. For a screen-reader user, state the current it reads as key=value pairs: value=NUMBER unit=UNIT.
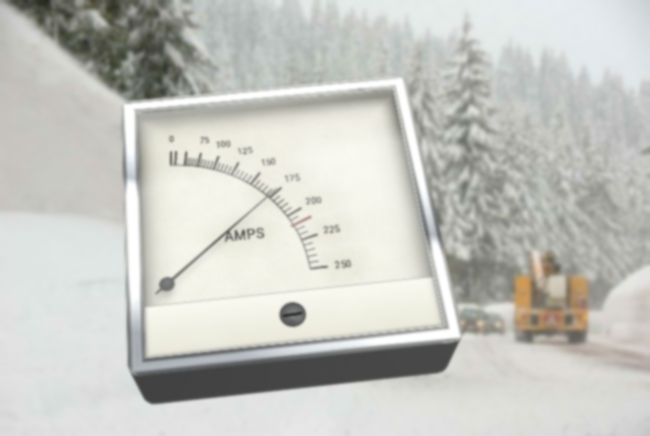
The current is value=175 unit=A
